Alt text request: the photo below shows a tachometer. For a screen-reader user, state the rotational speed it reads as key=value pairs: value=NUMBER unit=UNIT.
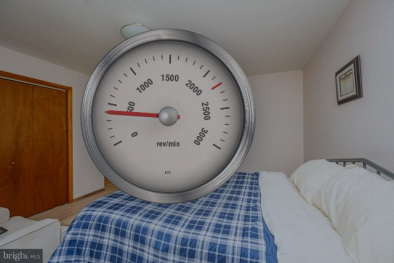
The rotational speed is value=400 unit=rpm
